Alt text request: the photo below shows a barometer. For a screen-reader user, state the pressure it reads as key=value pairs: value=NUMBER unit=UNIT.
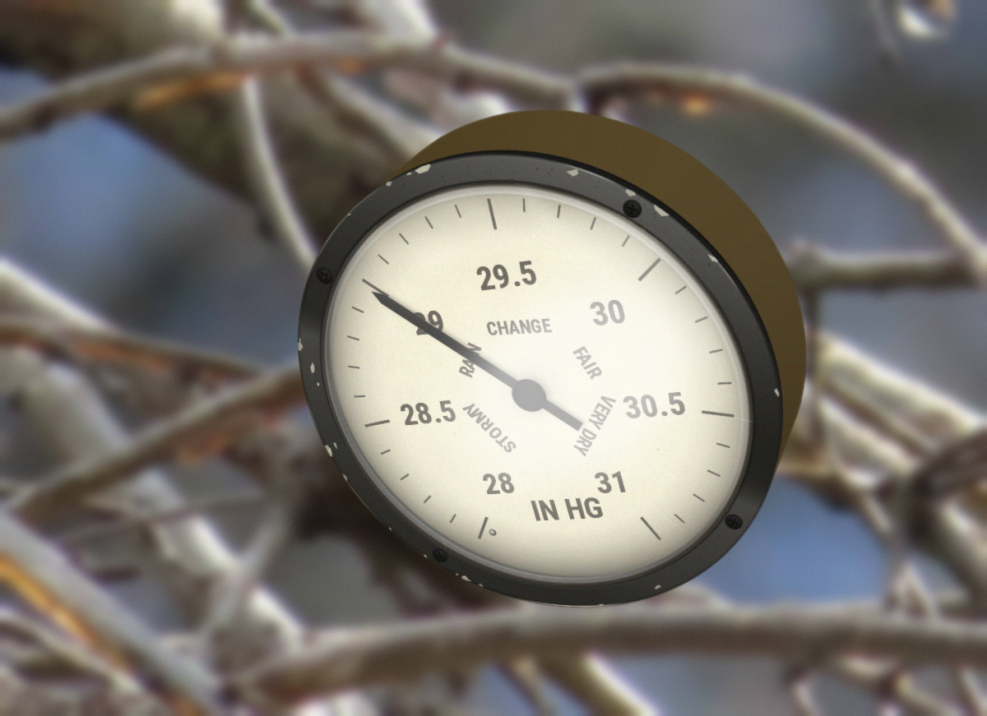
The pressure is value=29 unit=inHg
